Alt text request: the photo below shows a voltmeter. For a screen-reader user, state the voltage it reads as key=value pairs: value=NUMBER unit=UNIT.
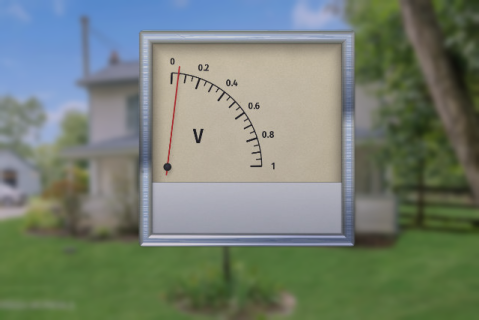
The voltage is value=0.05 unit=V
